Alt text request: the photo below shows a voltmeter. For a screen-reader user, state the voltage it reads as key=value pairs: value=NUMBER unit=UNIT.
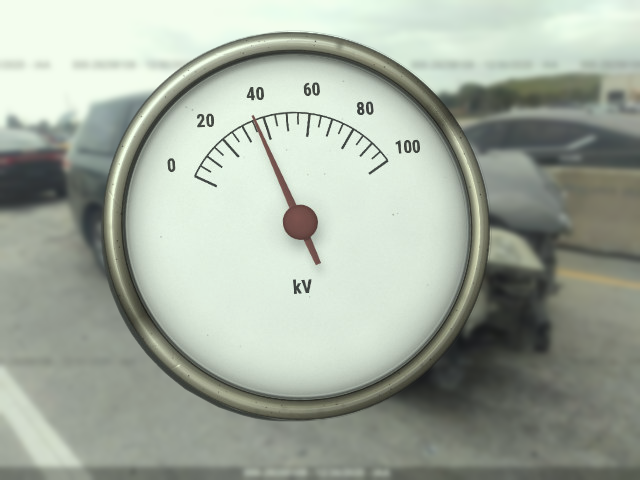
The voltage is value=35 unit=kV
